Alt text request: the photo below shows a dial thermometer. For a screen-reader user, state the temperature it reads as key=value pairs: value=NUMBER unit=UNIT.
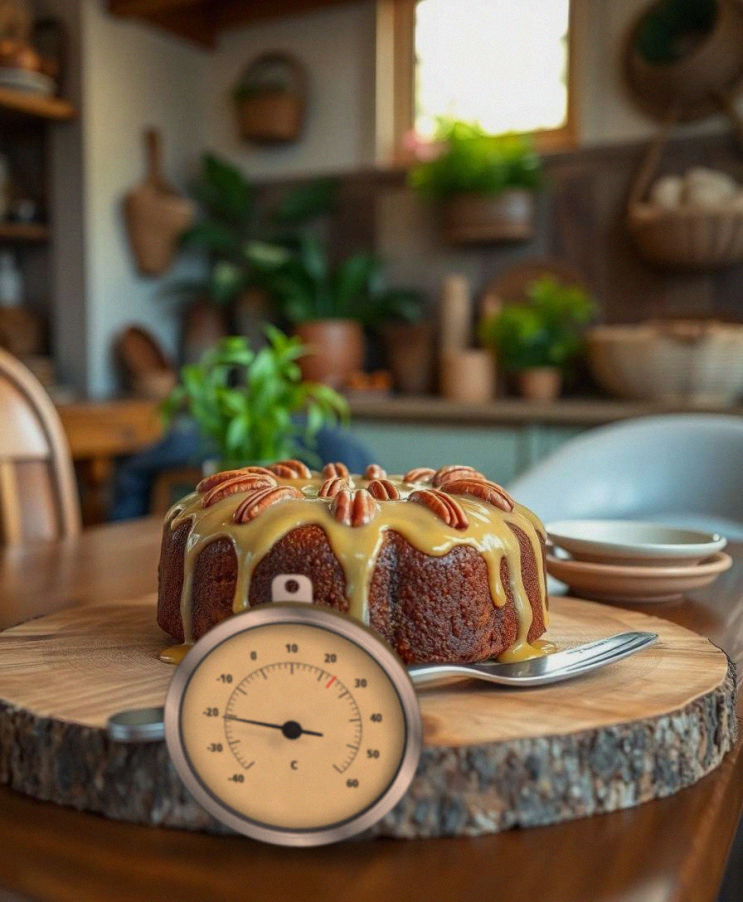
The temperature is value=-20 unit=°C
